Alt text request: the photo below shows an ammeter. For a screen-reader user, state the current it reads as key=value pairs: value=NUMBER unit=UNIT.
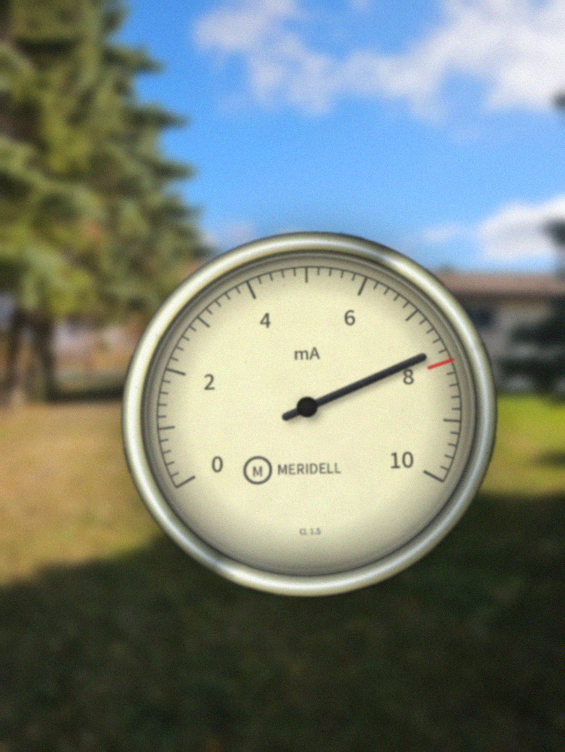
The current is value=7.8 unit=mA
